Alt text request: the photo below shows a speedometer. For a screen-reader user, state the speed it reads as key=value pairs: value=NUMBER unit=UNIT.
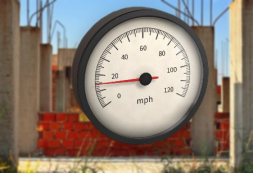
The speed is value=15 unit=mph
